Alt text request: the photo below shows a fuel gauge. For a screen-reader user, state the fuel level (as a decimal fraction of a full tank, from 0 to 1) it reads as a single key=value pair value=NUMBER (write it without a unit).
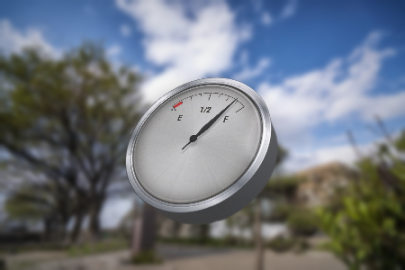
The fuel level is value=0.875
